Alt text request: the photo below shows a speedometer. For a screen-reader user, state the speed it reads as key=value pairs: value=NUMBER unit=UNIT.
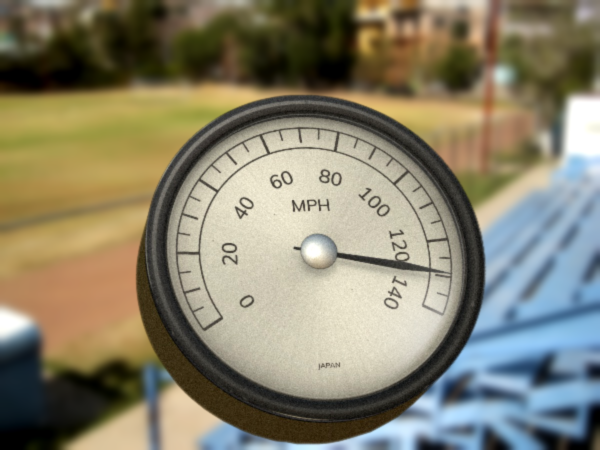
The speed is value=130 unit=mph
